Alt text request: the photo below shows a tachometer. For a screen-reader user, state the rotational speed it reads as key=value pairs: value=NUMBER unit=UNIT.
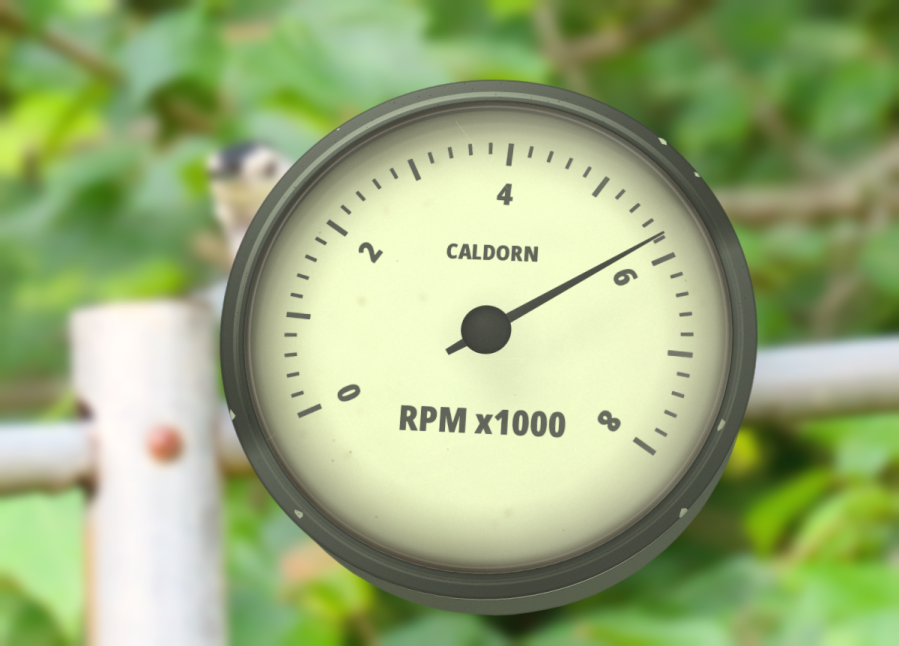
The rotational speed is value=5800 unit=rpm
